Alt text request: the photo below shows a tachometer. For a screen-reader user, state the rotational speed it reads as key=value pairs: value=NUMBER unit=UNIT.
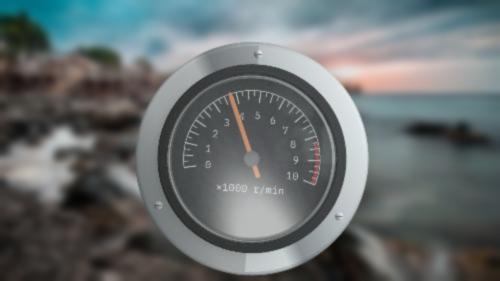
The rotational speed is value=3750 unit=rpm
